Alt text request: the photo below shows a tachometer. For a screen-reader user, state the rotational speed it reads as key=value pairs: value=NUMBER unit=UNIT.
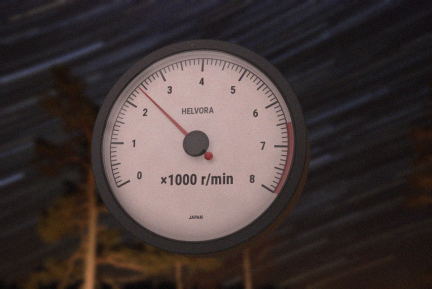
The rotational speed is value=2400 unit=rpm
